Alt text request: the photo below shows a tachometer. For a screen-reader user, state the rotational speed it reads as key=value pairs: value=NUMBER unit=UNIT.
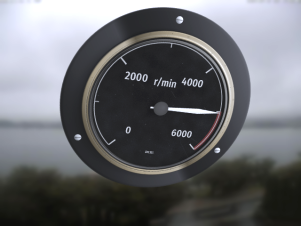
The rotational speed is value=5000 unit=rpm
